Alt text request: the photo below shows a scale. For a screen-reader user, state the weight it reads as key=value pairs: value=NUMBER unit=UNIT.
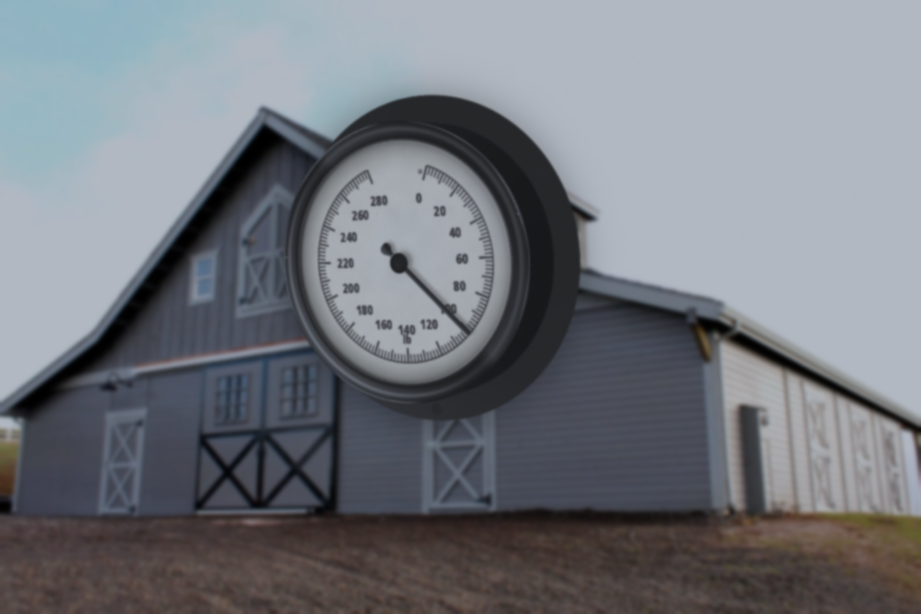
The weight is value=100 unit=lb
